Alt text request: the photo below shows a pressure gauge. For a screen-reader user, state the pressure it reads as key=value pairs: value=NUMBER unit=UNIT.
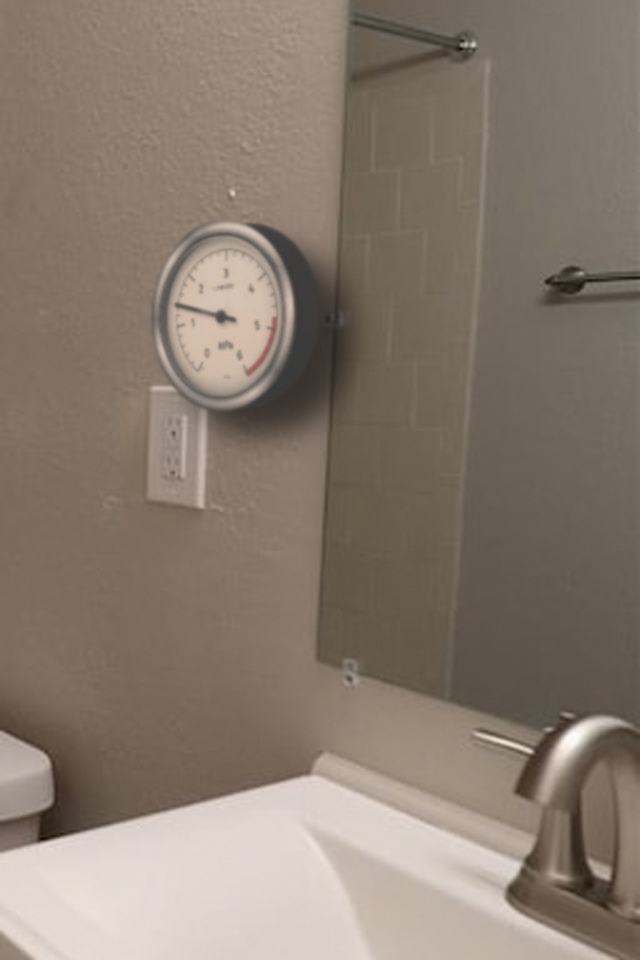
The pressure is value=1.4 unit=MPa
